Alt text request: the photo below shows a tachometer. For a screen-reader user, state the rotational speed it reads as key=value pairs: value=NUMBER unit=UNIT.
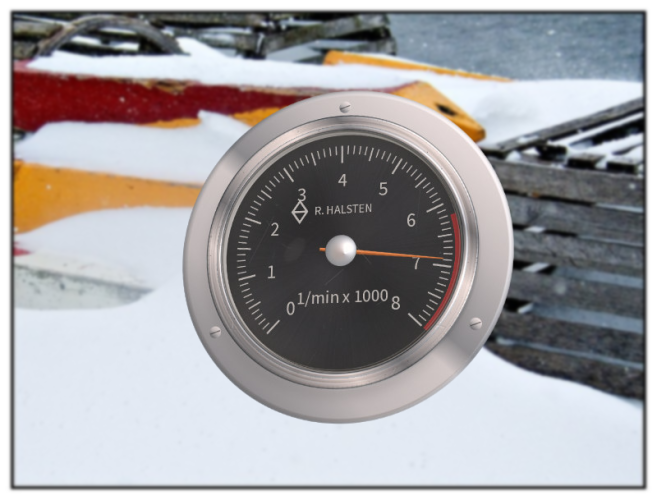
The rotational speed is value=6900 unit=rpm
